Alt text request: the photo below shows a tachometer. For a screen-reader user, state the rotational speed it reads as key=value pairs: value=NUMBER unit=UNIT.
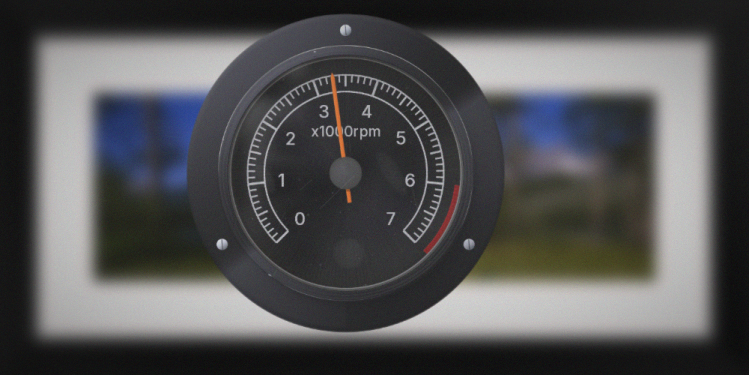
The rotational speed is value=3300 unit=rpm
